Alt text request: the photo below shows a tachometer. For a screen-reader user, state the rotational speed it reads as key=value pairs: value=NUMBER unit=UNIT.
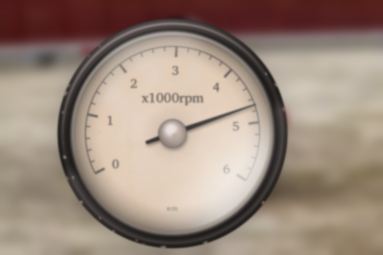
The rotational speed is value=4700 unit=rpm
